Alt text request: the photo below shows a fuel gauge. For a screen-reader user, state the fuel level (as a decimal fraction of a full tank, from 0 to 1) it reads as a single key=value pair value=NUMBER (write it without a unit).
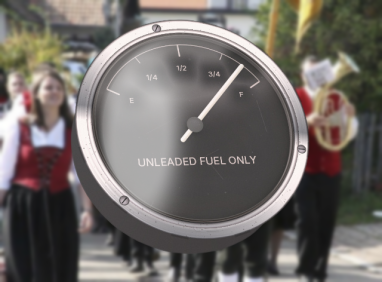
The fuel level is value=0.875
